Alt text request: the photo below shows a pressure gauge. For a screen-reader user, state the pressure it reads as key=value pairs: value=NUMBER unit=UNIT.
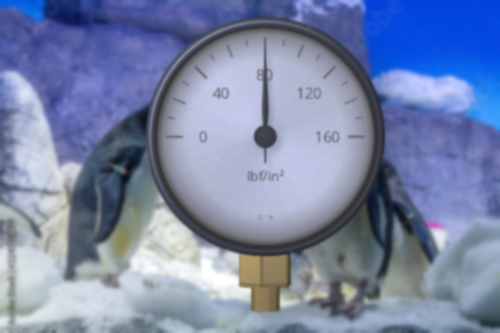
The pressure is value=80 unit=psi
